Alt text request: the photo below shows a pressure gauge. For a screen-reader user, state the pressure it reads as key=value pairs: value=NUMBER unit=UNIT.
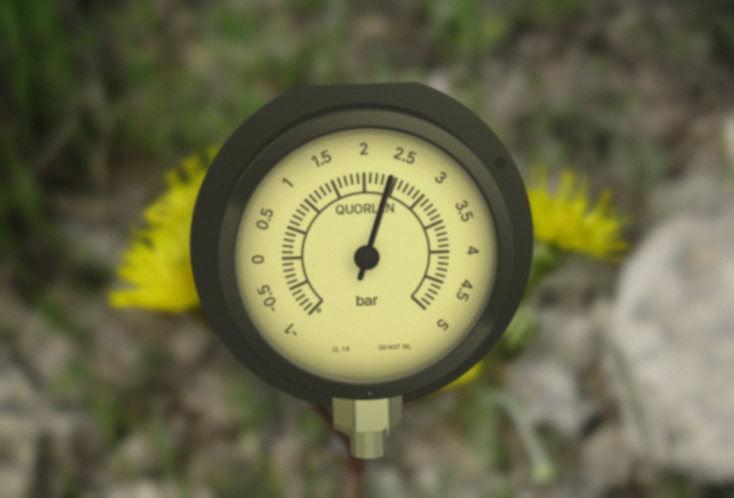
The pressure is value=2.4 unit=bar
